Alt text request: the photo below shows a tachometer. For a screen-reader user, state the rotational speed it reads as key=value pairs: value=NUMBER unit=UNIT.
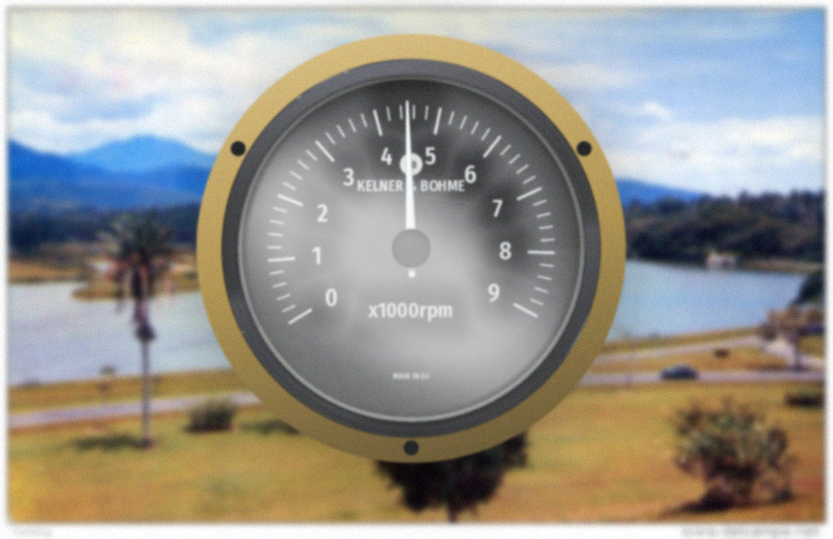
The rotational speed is value=4500 unit=rpm
